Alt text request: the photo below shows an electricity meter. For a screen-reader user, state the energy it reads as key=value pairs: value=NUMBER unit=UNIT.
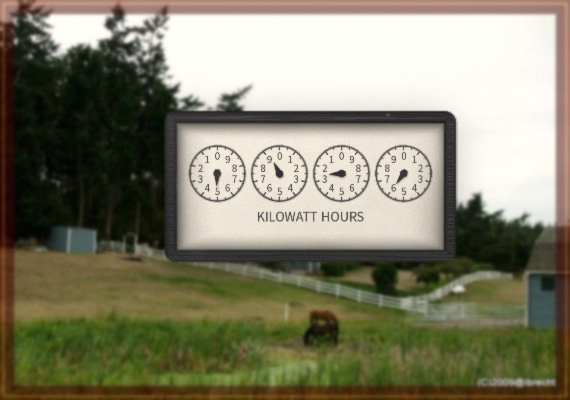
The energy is value=4926 unit=kWh
